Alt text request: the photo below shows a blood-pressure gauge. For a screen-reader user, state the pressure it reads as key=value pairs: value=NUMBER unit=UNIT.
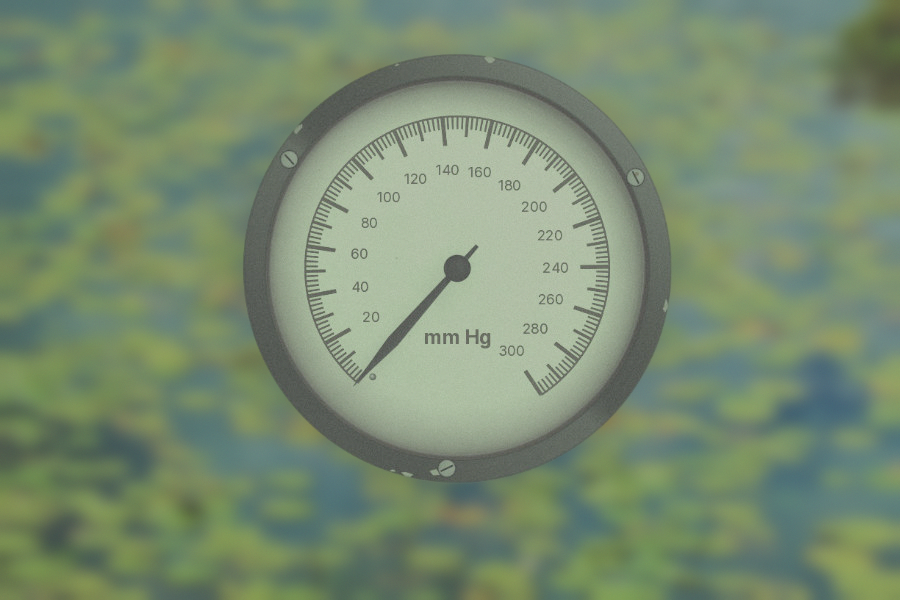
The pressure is value=0 unit=mmHg
